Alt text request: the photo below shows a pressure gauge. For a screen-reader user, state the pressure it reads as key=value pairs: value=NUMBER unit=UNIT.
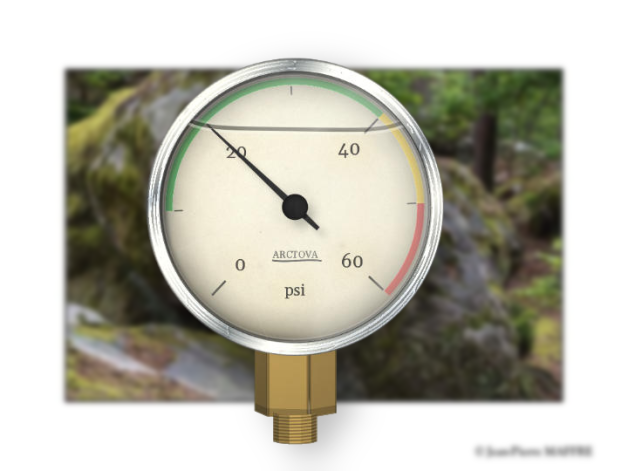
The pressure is value=20 unit=psi
